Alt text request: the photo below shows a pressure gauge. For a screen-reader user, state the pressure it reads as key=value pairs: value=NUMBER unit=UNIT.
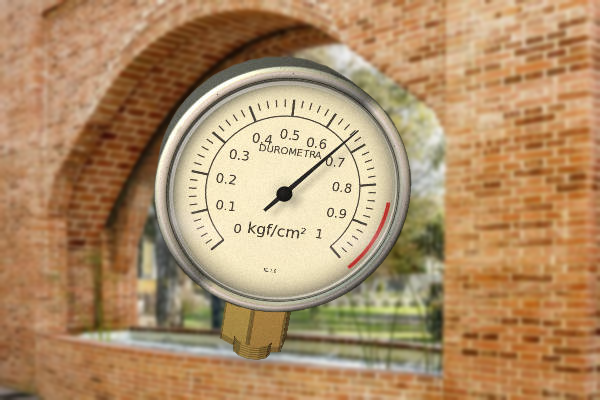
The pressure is value=0.66 unit=kg/cm²
